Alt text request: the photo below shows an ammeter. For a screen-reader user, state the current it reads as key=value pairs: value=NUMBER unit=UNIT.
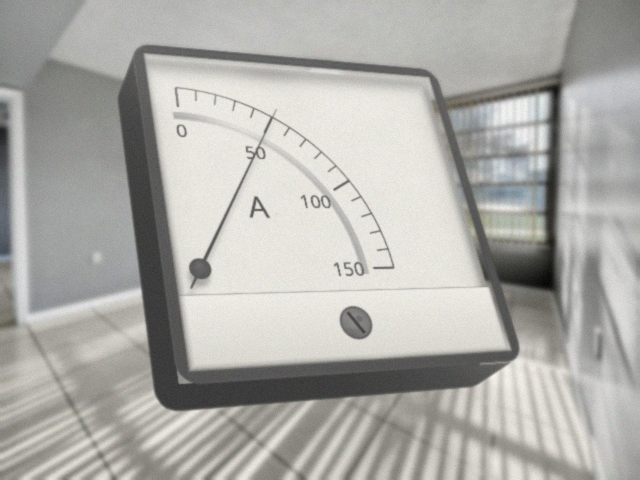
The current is value=50 unit=A
